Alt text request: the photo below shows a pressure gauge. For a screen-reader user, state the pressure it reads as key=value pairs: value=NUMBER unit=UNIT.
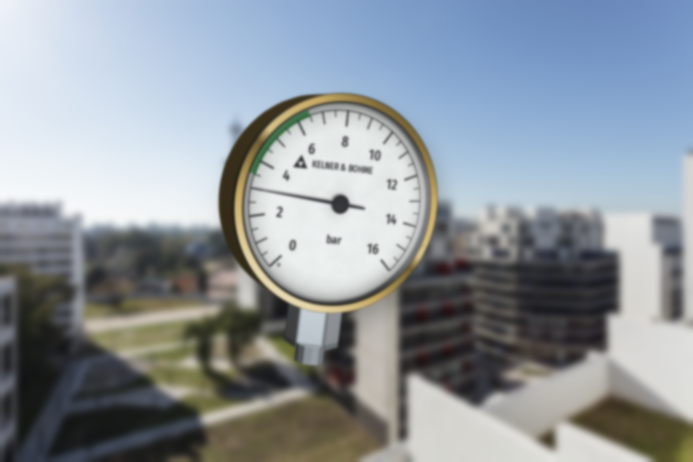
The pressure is value=3 unit=bar
